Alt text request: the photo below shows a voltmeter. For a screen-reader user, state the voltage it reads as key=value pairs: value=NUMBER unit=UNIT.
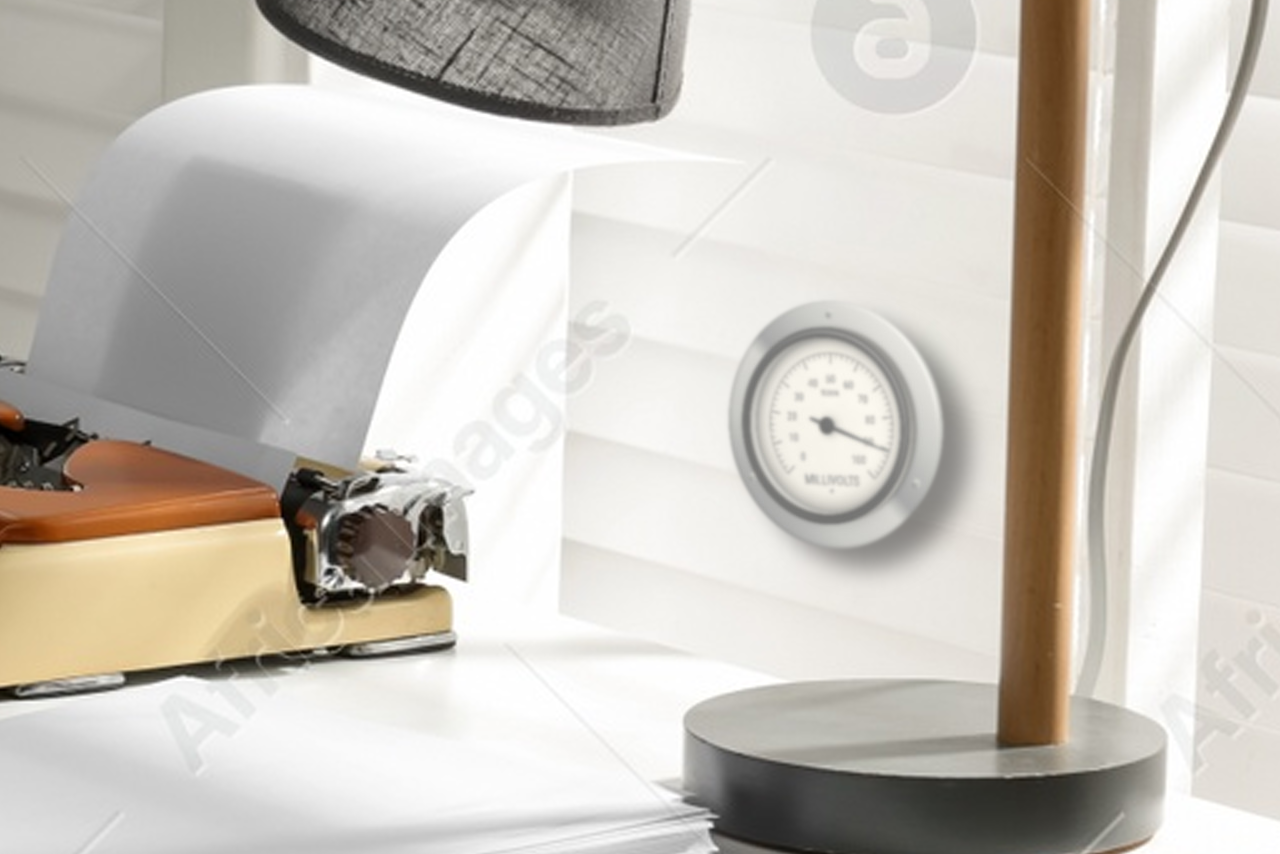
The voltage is value=90 unit=mV
